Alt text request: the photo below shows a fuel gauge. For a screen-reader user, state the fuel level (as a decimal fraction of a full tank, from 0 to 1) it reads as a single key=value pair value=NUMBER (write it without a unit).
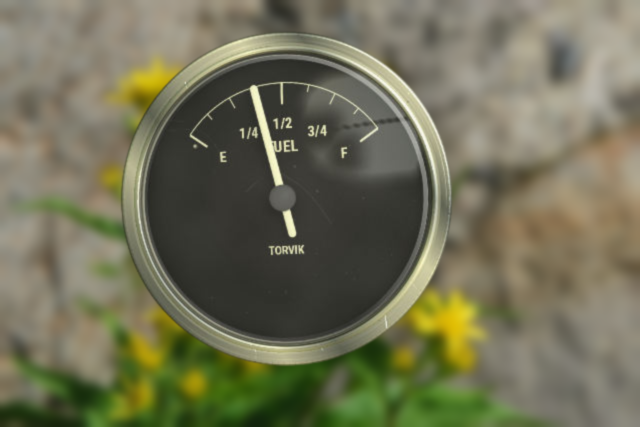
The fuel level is value=0.375
